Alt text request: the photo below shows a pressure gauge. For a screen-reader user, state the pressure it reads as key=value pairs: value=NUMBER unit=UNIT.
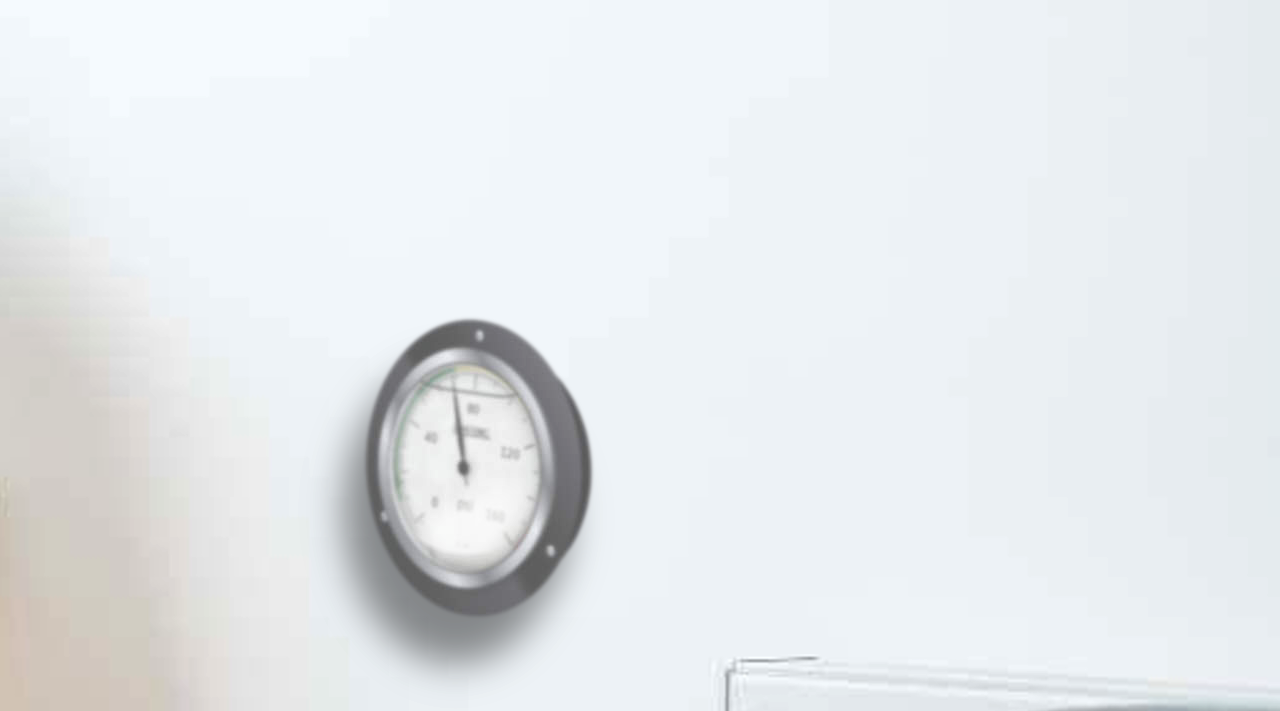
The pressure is value=70 unit=psi
